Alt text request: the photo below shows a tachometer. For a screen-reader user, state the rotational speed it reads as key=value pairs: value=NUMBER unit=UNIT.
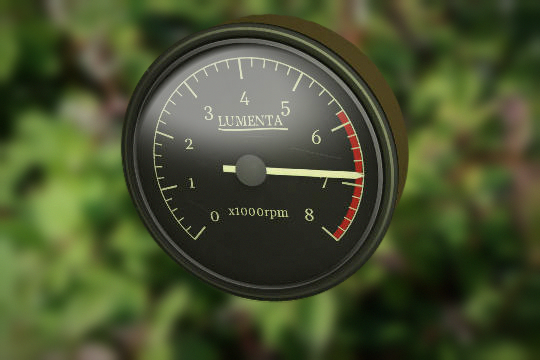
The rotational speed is value=6800 unit=rpm
